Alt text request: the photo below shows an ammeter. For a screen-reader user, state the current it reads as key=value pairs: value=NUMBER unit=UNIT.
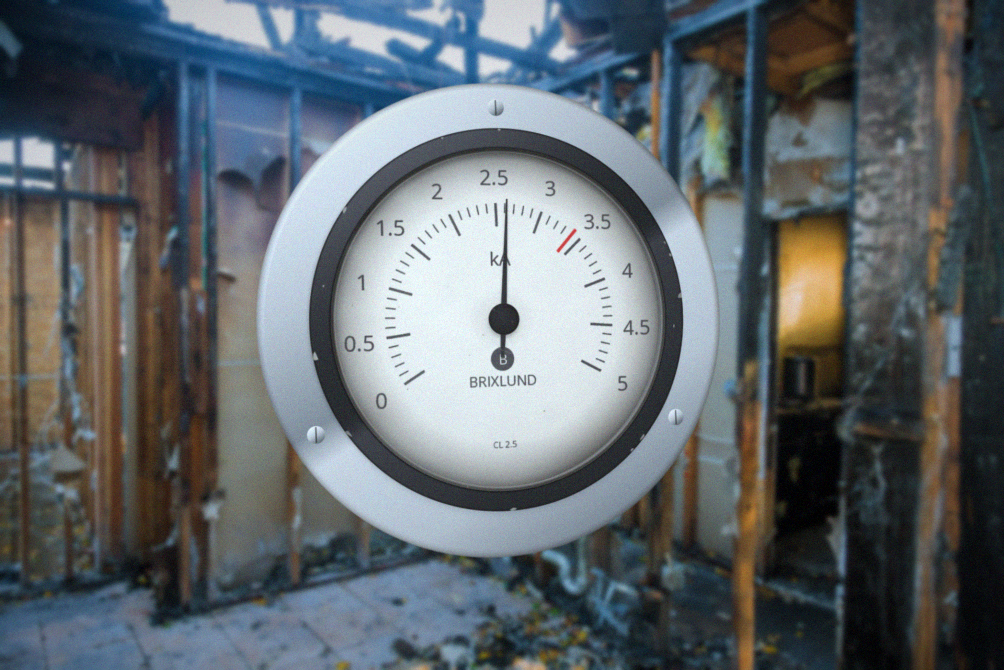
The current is value=2.6 unit=kA
